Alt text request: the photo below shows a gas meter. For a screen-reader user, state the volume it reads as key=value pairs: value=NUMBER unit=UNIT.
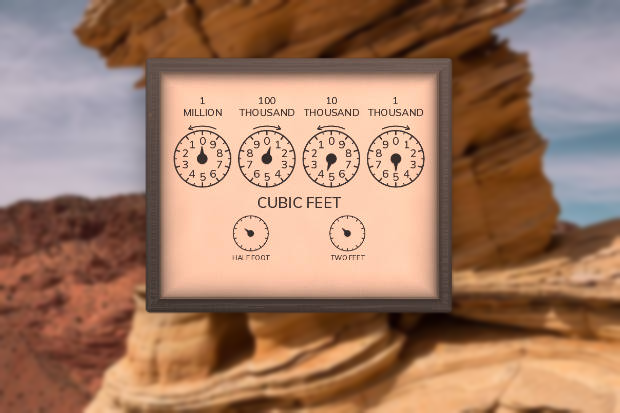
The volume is value=4500 unit=ft³
